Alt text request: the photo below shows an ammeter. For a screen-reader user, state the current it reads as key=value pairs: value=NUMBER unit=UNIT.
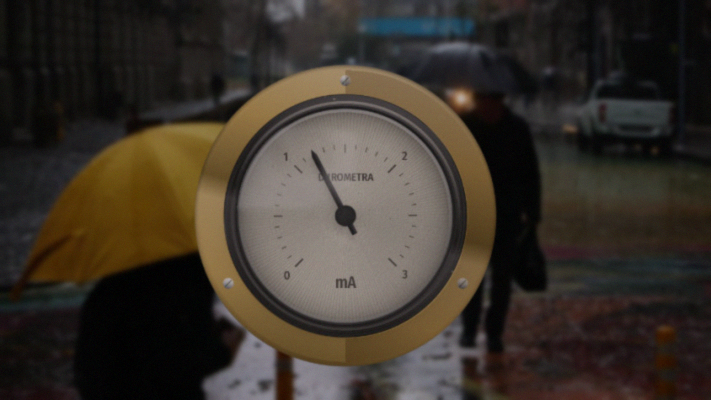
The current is value=1.2 unit=mA
